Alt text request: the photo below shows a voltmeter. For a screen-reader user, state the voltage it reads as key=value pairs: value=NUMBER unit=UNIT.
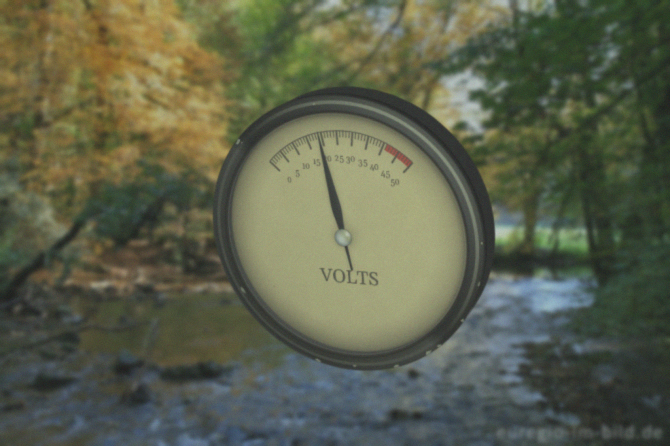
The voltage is value=20 unit=V
